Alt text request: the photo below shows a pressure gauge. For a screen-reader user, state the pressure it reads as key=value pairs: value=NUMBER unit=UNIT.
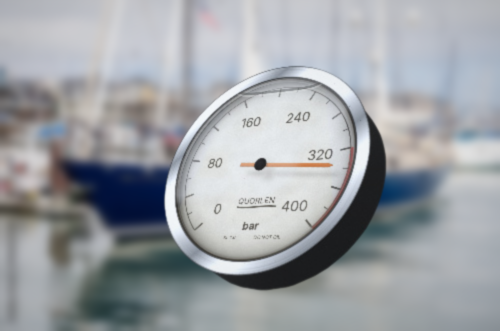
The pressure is value=340 unit=bar
